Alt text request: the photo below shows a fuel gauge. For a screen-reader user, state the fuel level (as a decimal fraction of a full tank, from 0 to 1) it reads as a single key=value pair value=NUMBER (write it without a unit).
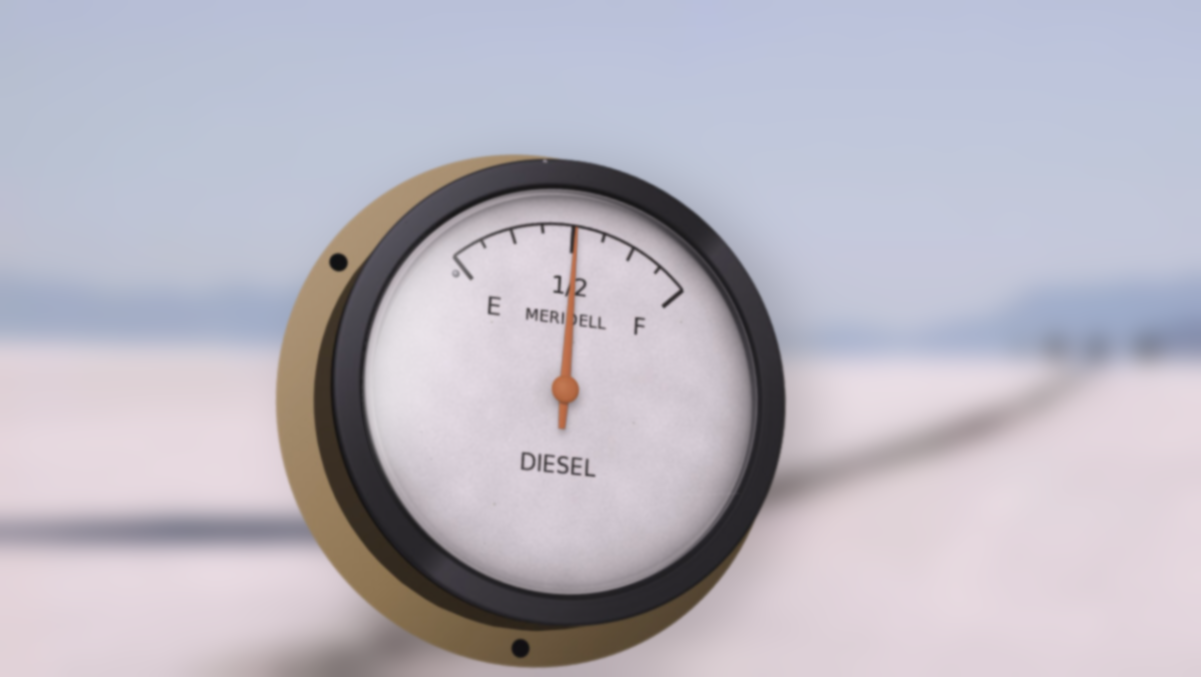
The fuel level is value=0.5
